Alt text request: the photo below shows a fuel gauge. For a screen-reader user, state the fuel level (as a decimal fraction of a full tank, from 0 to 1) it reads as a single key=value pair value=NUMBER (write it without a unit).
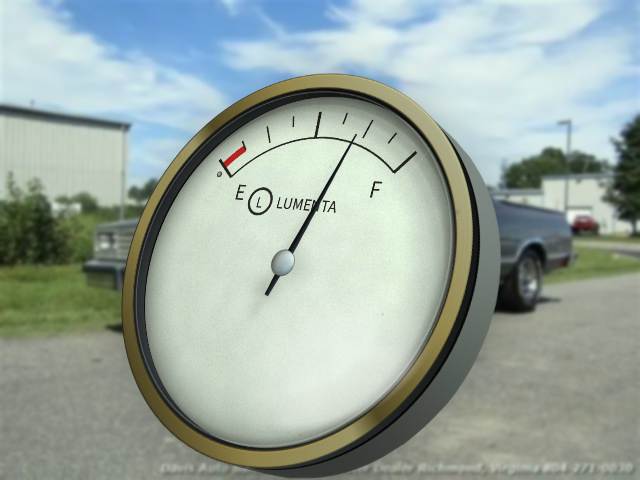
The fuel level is value=0.75
